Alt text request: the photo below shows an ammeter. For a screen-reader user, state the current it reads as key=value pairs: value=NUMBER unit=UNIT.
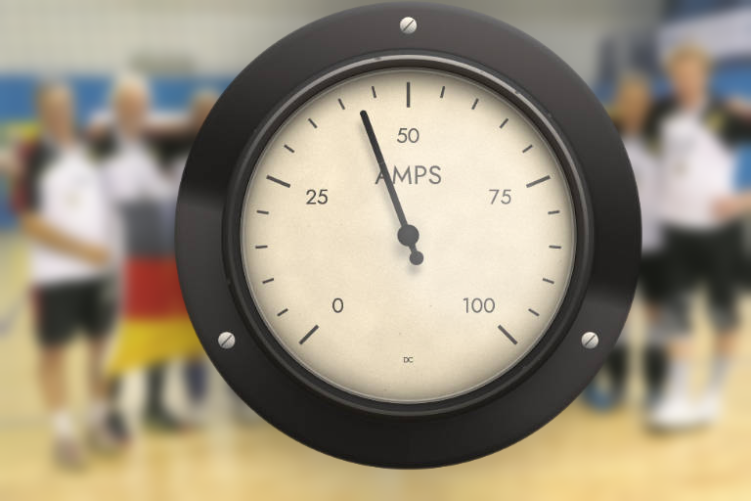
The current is value=42.5 unit=A
